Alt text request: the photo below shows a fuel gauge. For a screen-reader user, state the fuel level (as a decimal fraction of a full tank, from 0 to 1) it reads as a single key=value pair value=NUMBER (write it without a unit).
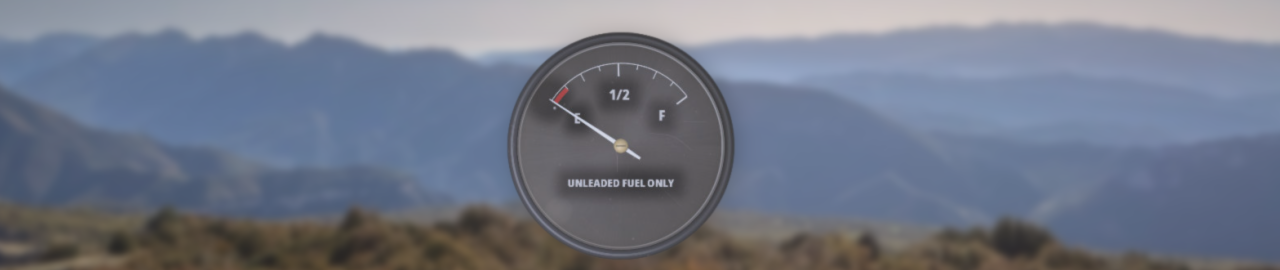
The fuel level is value=0
